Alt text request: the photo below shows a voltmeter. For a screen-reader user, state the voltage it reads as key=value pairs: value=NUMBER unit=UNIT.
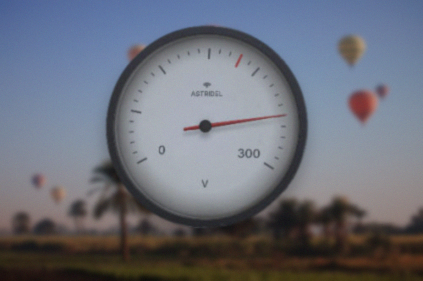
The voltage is value=250 unit=V
